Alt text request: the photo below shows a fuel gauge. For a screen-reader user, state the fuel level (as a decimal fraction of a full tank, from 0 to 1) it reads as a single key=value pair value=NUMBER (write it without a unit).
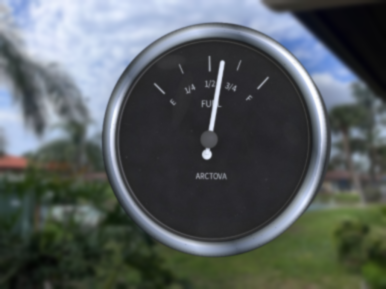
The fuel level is value=0.625
